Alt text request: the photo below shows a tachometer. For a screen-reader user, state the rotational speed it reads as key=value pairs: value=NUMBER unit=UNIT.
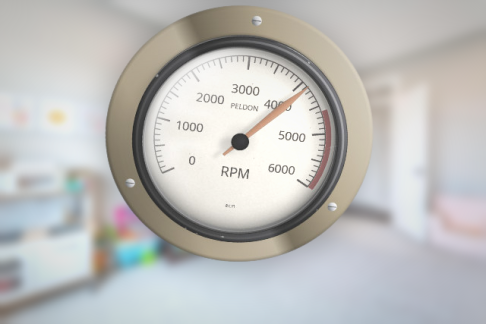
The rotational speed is value=4100 unit=rpm
